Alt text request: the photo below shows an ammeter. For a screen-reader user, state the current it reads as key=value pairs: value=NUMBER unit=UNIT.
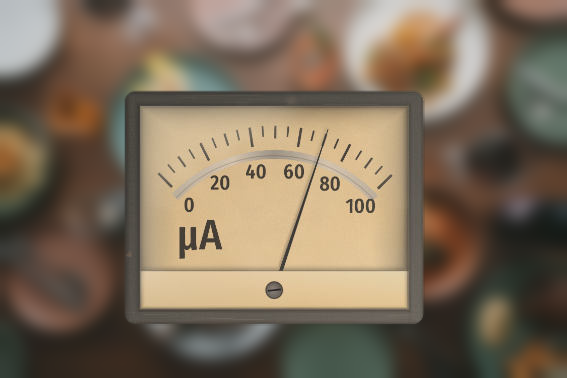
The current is value=70 unit=µA
